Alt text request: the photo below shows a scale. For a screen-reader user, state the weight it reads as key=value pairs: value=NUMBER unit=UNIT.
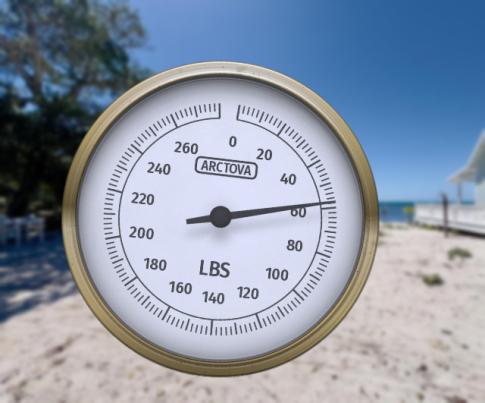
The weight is value=58 unit=lb
